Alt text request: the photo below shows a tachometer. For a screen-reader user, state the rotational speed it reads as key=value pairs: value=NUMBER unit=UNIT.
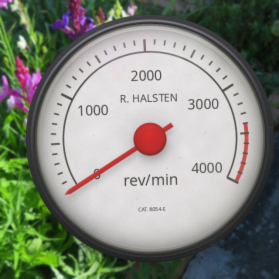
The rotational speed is value=0 unit=rpm
